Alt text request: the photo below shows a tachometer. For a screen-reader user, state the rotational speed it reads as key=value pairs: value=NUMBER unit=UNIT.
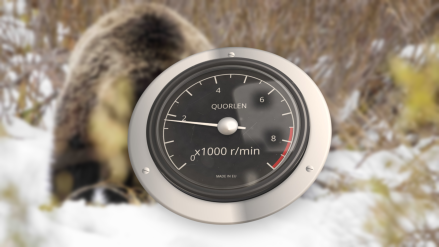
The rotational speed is value=1750 unit=rpm
